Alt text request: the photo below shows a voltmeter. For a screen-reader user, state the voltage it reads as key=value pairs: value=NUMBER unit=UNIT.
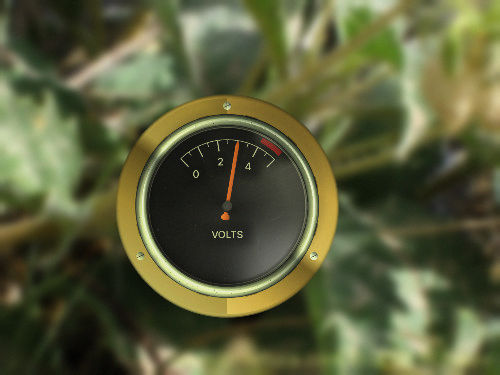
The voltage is value=3 unit=V
